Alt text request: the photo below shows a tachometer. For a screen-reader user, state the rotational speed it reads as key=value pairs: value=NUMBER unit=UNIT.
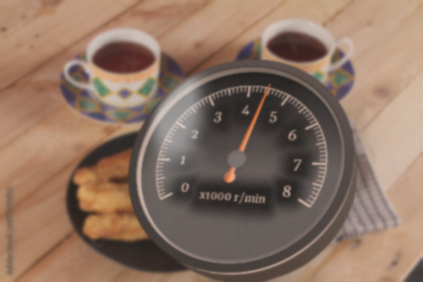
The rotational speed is value=4500 unit=rpm
